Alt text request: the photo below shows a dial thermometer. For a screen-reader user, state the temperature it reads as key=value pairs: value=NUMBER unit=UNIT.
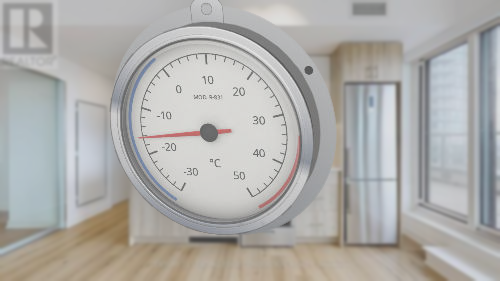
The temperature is value=-16 unit=°C
